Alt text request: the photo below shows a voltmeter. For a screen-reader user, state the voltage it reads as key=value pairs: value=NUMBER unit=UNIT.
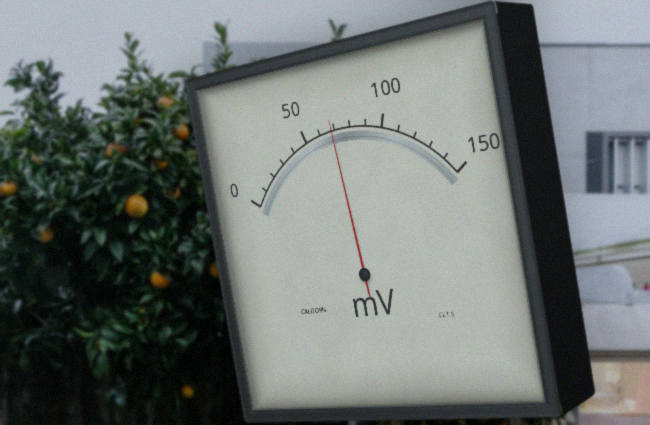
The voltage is value=70 unit=mV
